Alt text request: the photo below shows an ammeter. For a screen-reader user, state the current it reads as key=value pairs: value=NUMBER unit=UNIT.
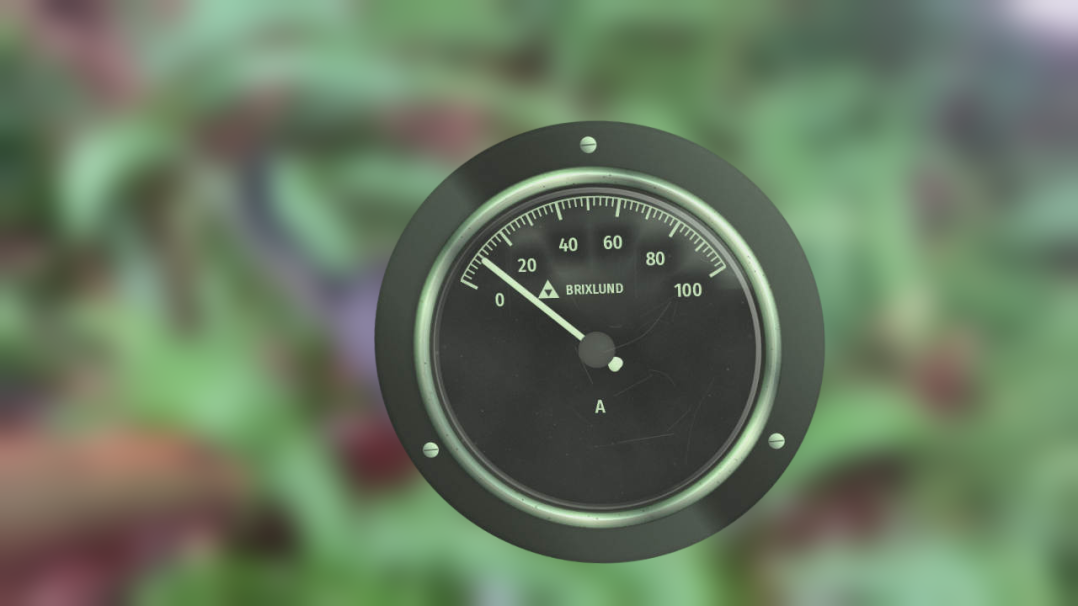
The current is value=10 unit=A
